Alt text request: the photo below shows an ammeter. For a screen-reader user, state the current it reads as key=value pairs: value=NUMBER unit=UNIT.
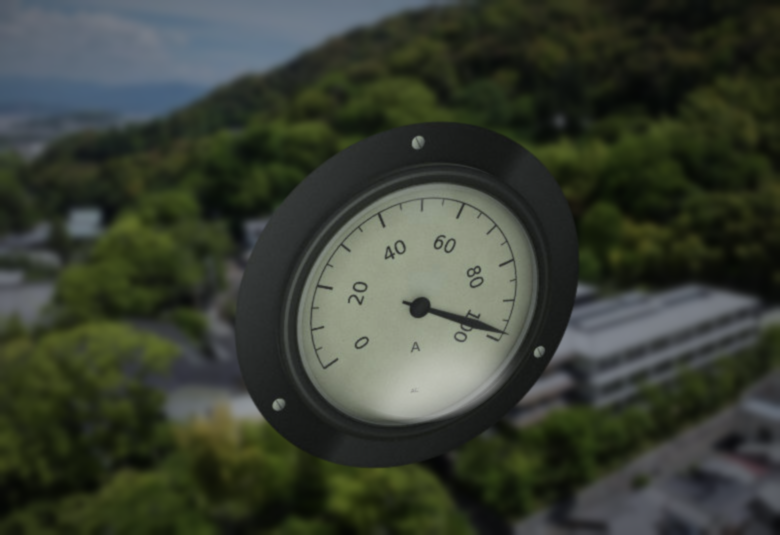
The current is value=97.5 unit=A
